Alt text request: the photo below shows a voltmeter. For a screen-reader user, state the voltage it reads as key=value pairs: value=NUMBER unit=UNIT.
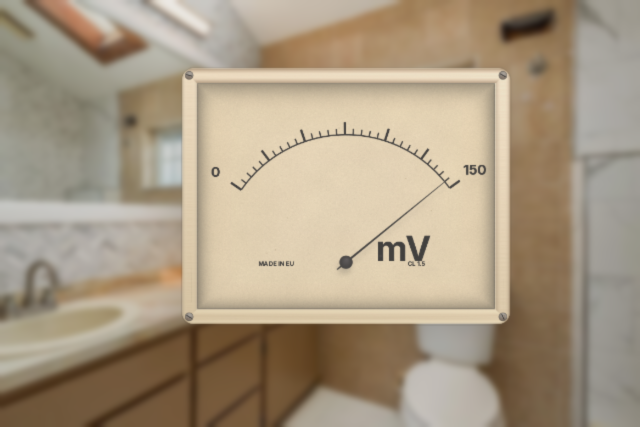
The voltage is value=145 unit=mV
